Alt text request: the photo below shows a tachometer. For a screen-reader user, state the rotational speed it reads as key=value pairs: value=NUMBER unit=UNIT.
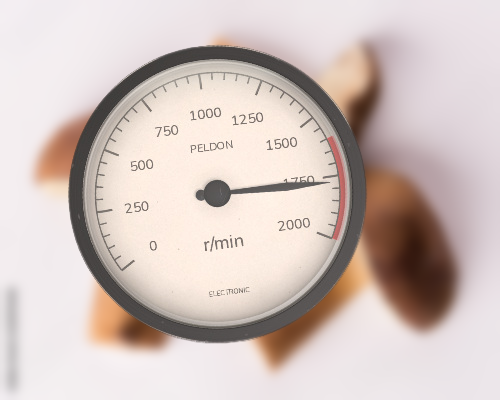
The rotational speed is value=1775 unit=rpm
